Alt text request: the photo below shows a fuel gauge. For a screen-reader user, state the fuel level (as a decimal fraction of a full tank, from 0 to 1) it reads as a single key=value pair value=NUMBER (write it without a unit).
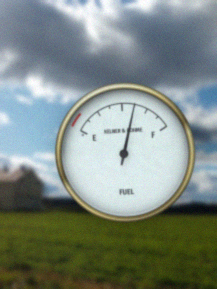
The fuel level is value=0.625
